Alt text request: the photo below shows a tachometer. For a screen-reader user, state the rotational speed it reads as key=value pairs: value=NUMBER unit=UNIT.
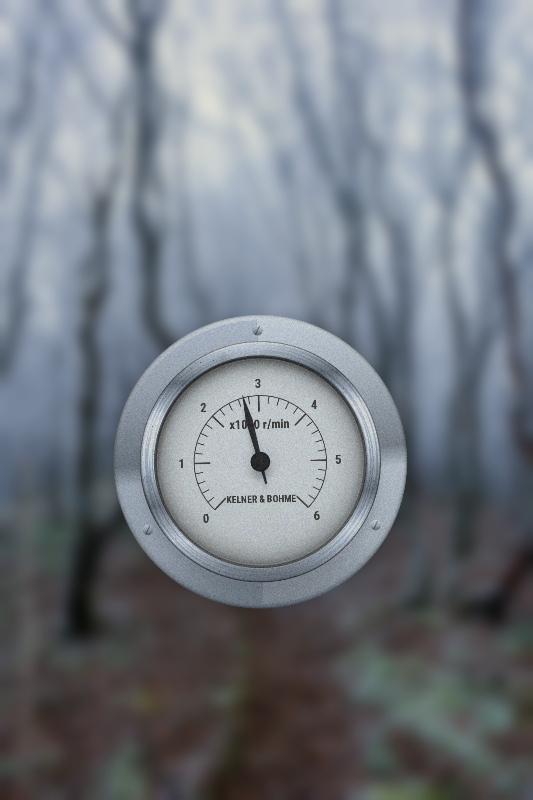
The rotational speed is value=2700 unit=rpm
